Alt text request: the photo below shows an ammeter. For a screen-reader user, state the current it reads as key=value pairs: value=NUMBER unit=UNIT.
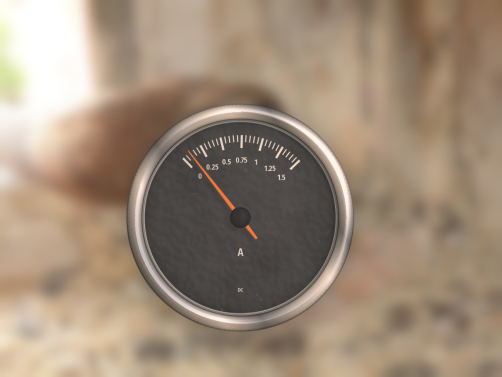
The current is value=0.1 unit=A
